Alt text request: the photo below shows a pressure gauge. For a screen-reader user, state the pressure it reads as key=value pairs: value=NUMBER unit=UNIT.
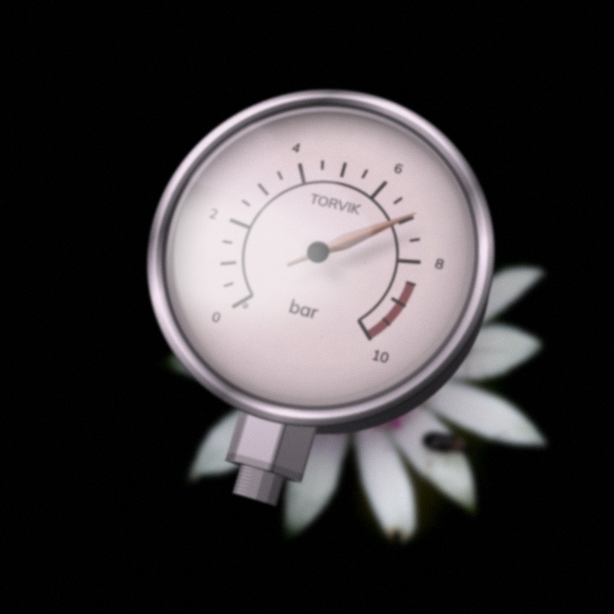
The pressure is value=7 unit=bar
